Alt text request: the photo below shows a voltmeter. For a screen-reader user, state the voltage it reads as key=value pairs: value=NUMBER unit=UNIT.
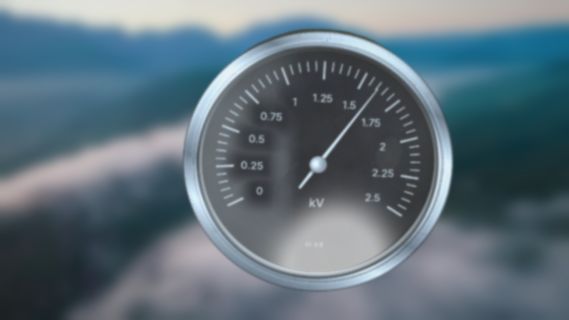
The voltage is value=1.6 unit=kV
